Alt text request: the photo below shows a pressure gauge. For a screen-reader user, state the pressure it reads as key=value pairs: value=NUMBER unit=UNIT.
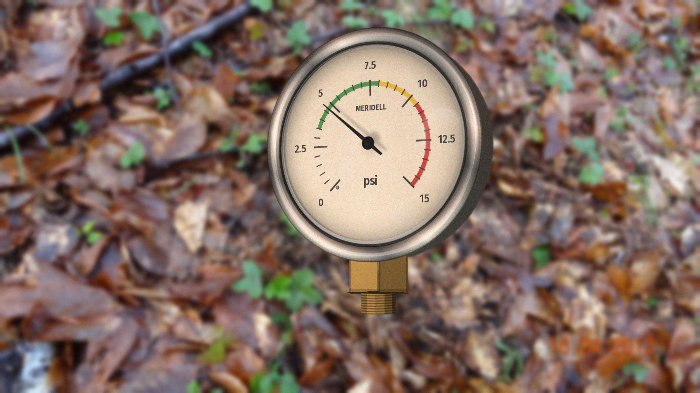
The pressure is value=4.75 unit=psi
